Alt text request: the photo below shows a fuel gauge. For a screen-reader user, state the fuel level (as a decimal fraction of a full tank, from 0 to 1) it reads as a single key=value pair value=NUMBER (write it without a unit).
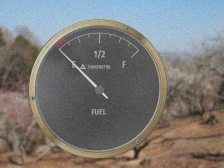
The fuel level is value=0
